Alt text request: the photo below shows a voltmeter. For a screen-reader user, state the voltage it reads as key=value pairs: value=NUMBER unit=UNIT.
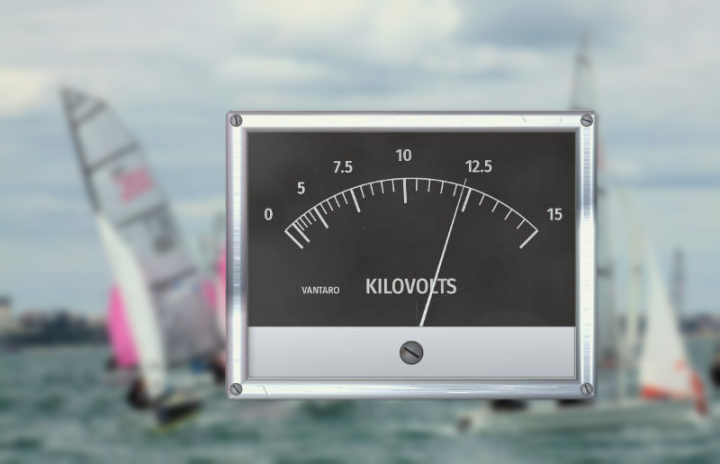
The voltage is value=12.25 unit=kV
